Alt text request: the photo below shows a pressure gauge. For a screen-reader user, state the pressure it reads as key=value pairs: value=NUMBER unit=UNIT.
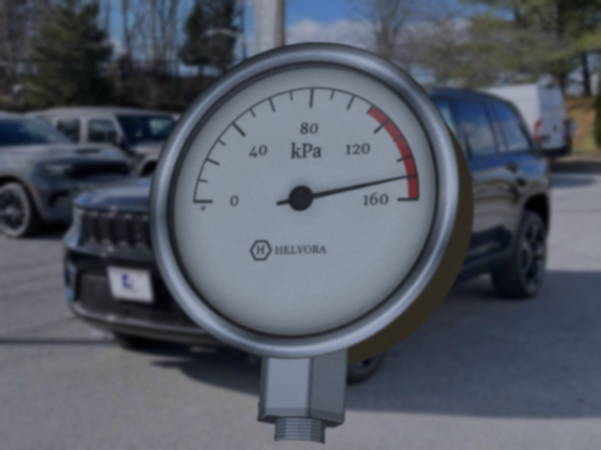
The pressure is value=150 unit=kPa
